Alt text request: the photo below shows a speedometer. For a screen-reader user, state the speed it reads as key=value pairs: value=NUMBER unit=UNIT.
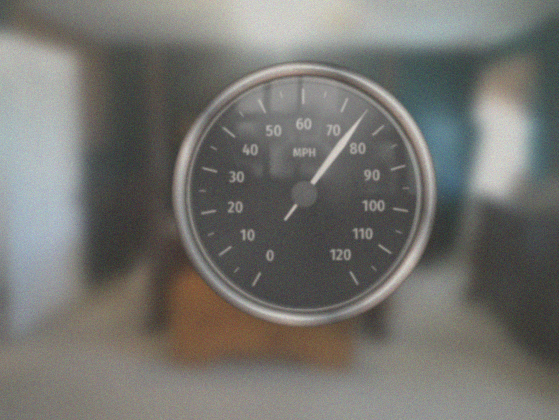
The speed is value=75 unit=mph
